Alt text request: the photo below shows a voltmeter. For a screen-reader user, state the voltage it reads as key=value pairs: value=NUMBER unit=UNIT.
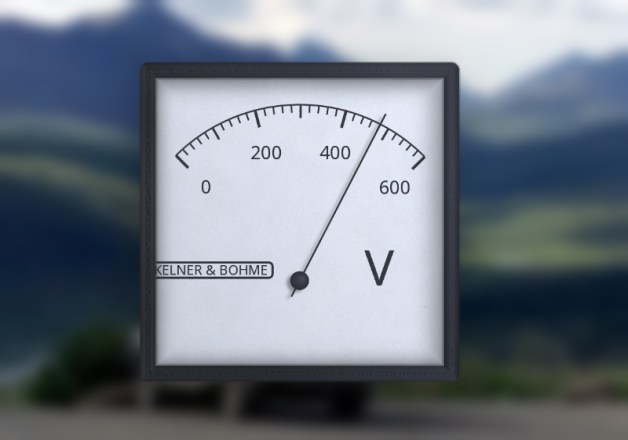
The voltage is value=480 unit=V
